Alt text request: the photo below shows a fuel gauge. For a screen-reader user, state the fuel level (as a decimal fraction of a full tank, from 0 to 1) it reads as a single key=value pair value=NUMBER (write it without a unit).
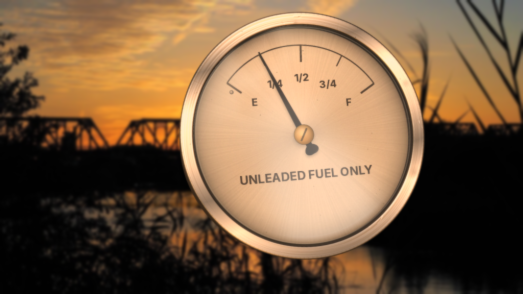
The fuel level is value=0.25
